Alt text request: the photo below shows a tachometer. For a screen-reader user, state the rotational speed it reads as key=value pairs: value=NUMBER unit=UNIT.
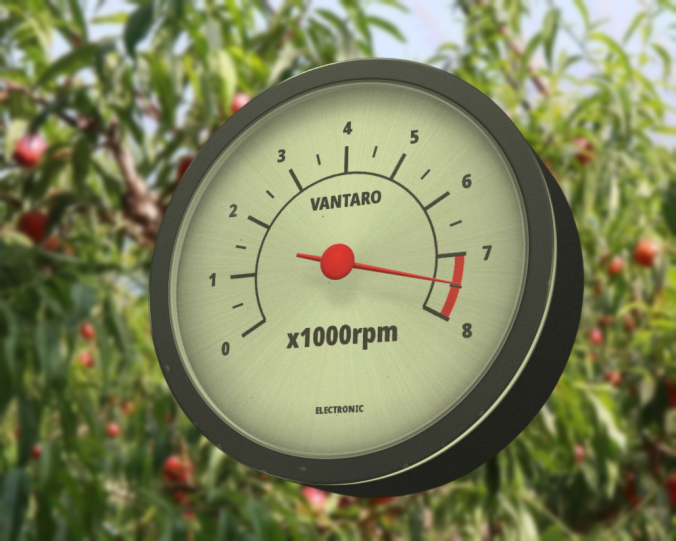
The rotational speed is value=7500 unit=rpm
